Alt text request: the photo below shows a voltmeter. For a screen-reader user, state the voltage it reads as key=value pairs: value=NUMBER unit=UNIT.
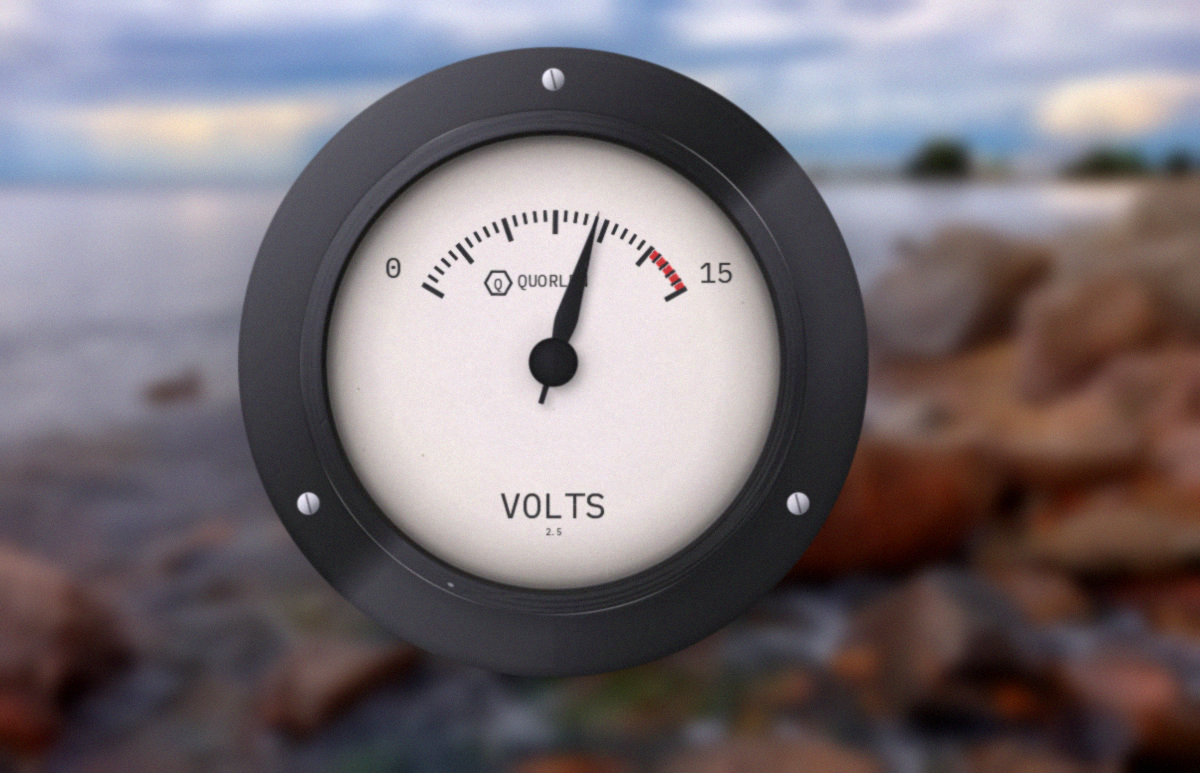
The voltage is value=9.5 unit=V
